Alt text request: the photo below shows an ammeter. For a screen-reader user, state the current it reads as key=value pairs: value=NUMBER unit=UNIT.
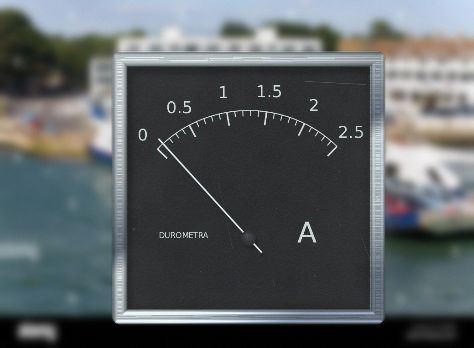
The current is value=0.1 unit=A
